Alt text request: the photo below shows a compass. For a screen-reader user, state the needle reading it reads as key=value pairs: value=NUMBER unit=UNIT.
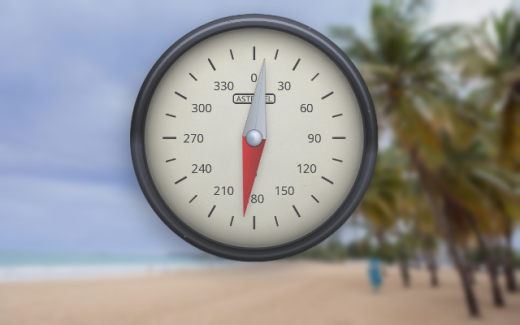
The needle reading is value=187.5 unit=°
